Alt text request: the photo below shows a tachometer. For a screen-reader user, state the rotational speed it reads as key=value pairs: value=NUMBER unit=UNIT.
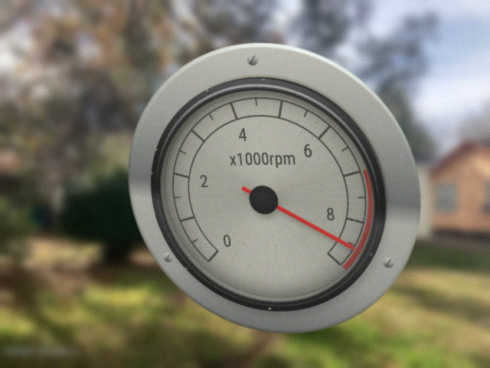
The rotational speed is value=8500 unit=rpm
